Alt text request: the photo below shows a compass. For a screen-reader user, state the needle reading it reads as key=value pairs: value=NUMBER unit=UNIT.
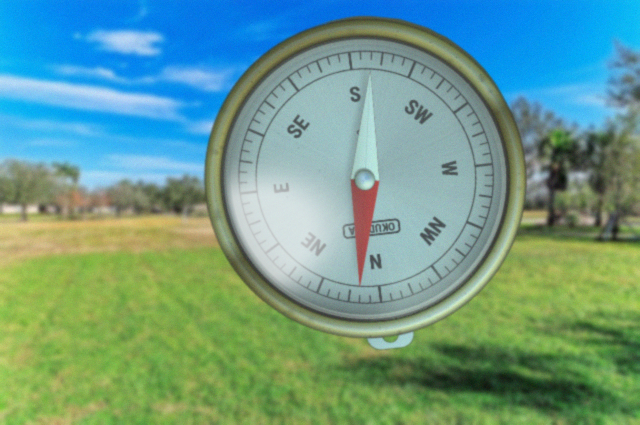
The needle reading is value=10 unit=°
